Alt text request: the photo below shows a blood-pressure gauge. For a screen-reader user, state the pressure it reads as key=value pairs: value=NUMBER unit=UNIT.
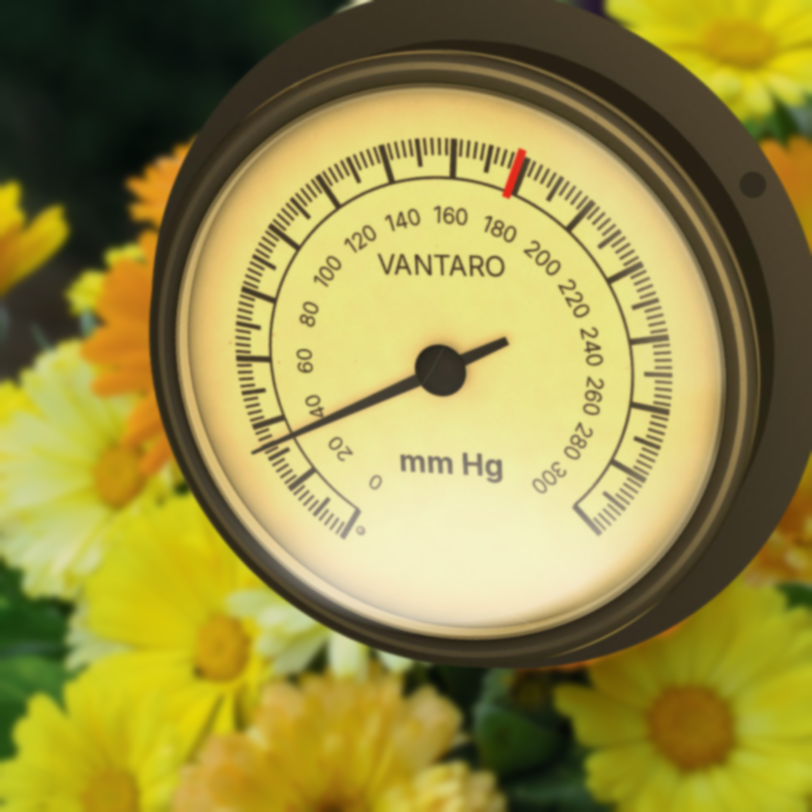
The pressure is value=34 unit=mmHg
